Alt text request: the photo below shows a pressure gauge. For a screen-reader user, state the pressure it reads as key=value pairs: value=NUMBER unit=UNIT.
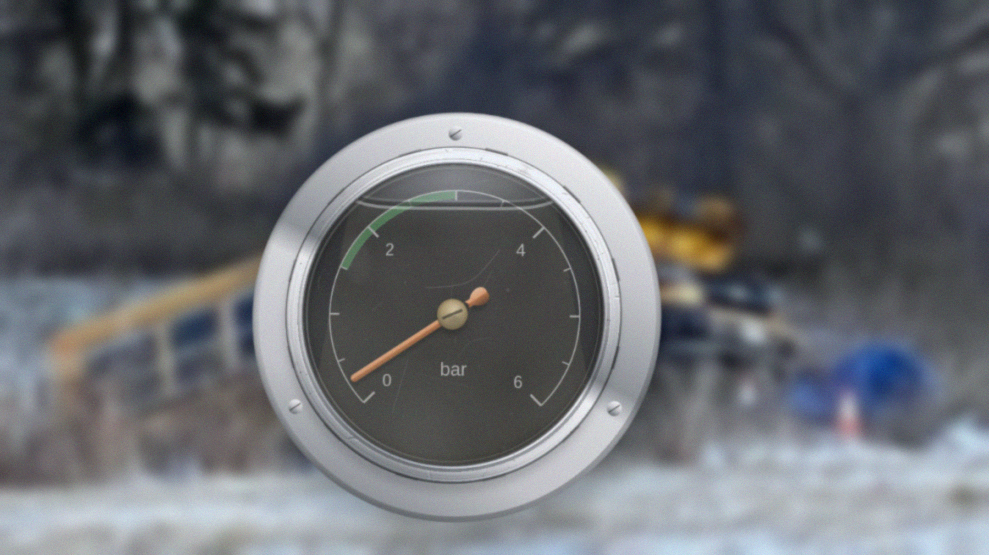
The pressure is value=0.25 unit=bar
